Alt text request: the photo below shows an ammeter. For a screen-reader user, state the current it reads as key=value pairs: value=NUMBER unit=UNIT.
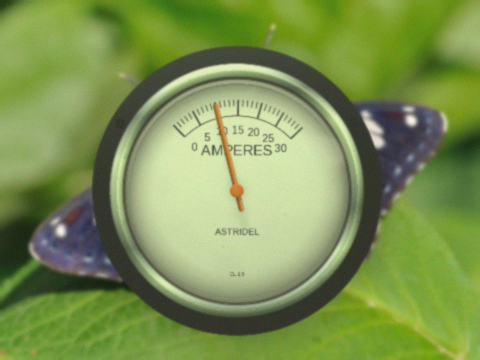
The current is value=10 unit=A
